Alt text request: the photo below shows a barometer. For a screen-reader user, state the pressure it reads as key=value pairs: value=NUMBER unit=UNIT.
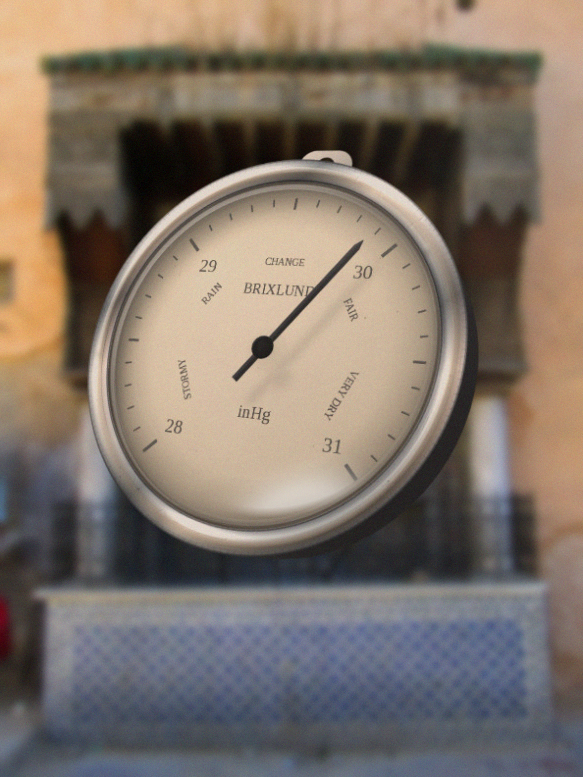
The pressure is value=29.9 unit=inHg
